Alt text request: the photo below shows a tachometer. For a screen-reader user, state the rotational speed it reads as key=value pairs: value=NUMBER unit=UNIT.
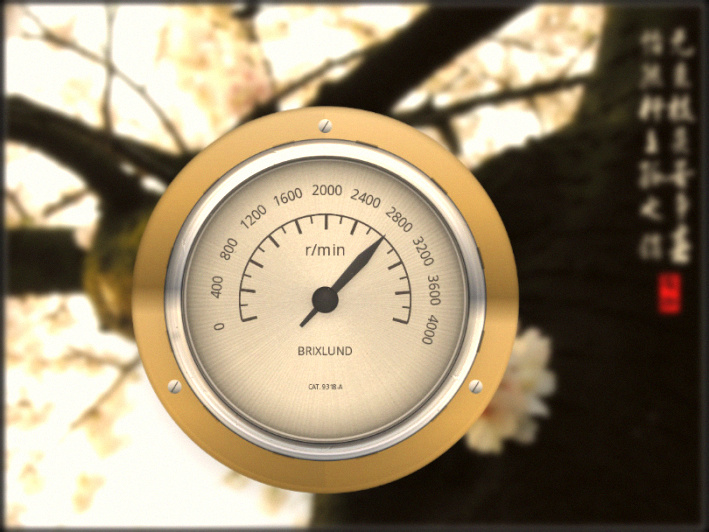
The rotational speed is value=2800 unit=rpm
